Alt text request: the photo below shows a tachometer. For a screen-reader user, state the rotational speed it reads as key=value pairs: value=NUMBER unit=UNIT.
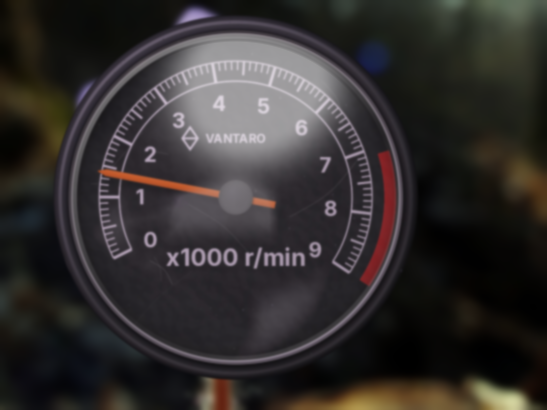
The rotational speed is value=1400 unit=rpm
